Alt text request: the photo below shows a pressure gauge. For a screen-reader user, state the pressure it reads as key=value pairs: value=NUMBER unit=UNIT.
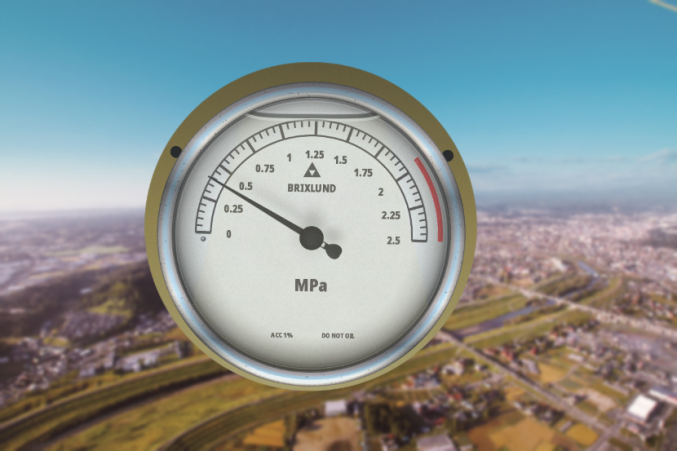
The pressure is value=0.4 unit=MPa
